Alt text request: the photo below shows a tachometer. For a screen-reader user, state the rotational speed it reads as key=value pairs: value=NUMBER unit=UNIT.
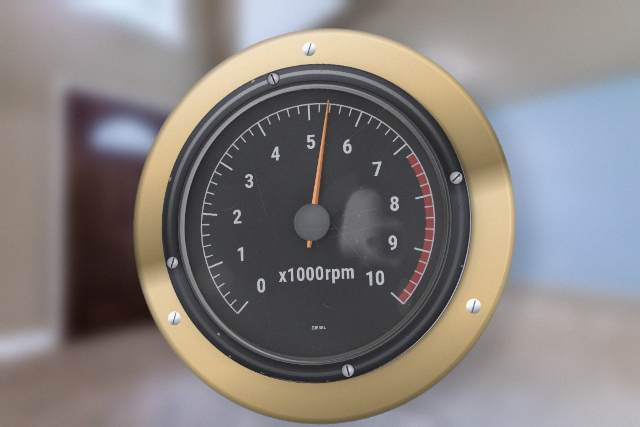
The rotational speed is value=5400 unit=rpm
